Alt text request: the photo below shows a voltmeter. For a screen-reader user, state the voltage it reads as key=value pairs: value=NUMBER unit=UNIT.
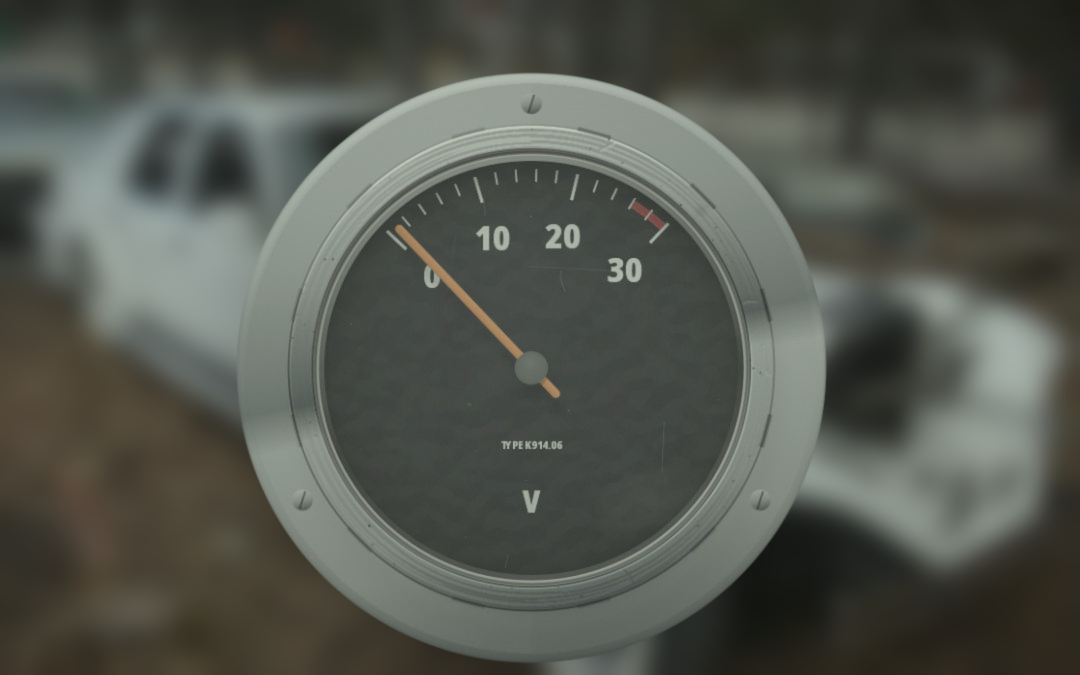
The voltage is value=1 unit=V
